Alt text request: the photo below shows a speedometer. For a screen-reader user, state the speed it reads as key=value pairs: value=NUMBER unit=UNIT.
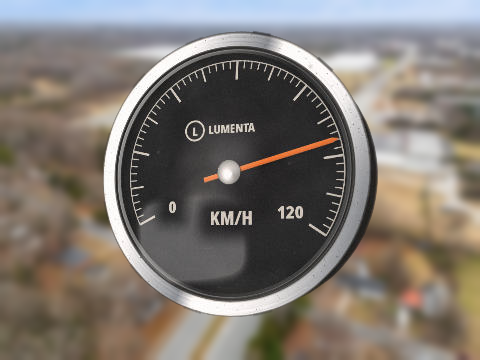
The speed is value=96 unit=km/h
